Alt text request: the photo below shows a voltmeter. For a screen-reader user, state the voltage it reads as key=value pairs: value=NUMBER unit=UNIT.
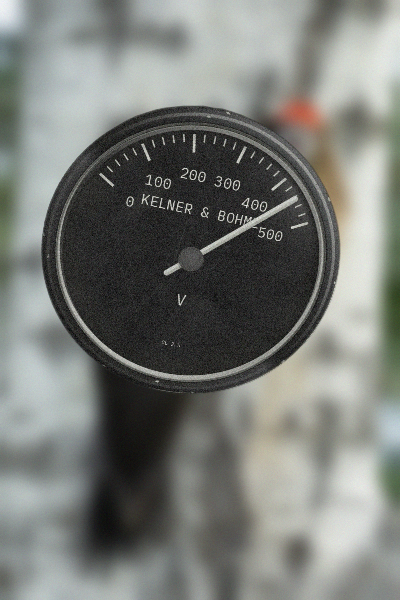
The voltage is value=440 unit=V
